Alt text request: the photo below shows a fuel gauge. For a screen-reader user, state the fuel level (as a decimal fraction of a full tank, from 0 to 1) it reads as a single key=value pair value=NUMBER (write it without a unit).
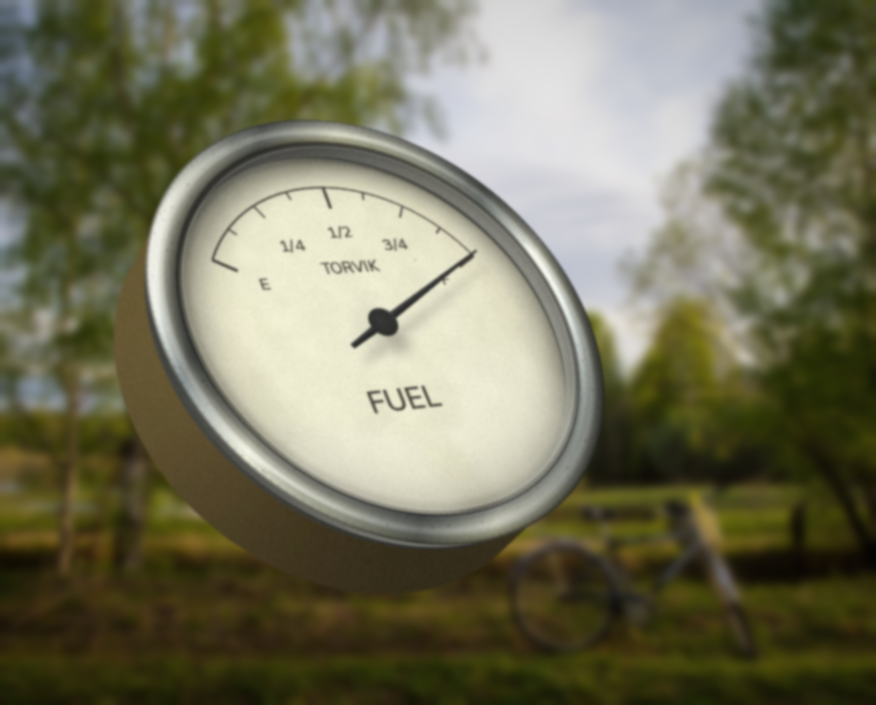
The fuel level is value=1
